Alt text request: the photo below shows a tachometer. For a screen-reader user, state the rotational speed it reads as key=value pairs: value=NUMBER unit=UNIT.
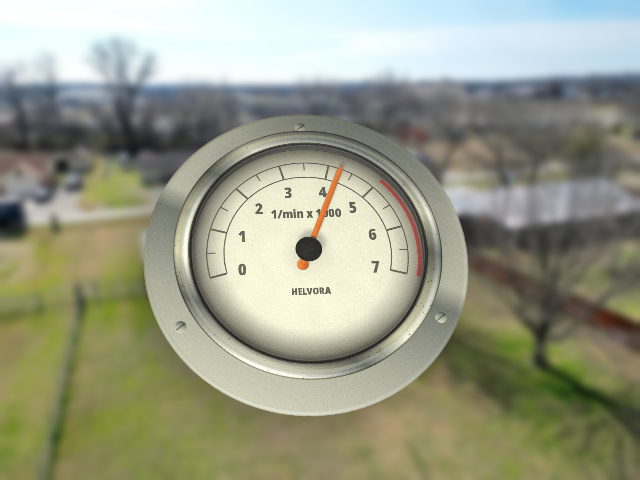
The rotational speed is value=4250 unit=rpm
